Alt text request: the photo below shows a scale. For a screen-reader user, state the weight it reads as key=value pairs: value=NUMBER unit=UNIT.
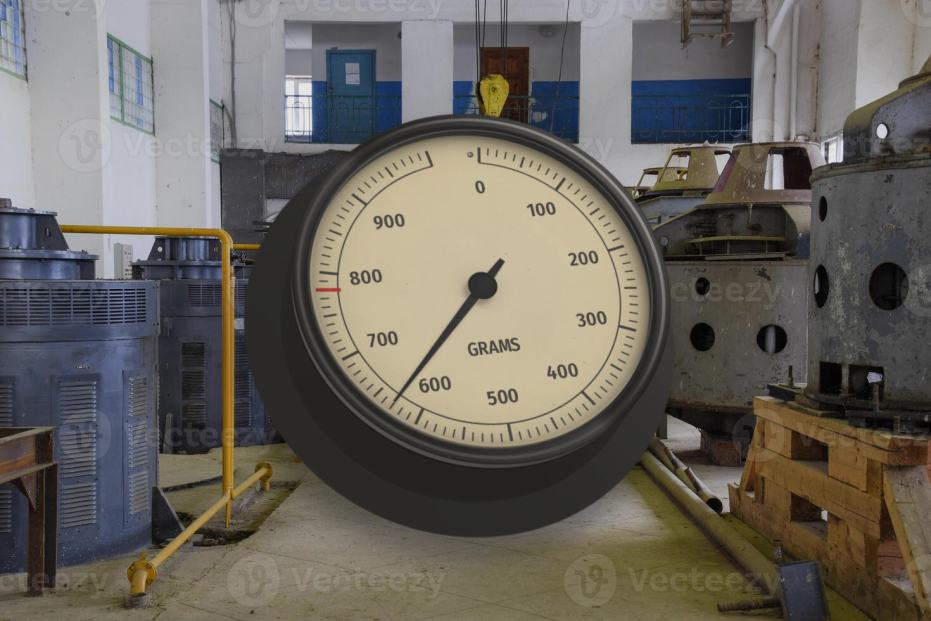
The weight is value=630 unit=g
